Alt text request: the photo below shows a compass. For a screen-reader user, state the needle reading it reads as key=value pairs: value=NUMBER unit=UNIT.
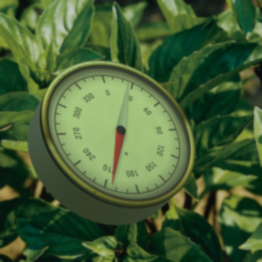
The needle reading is value=205 unit=°
